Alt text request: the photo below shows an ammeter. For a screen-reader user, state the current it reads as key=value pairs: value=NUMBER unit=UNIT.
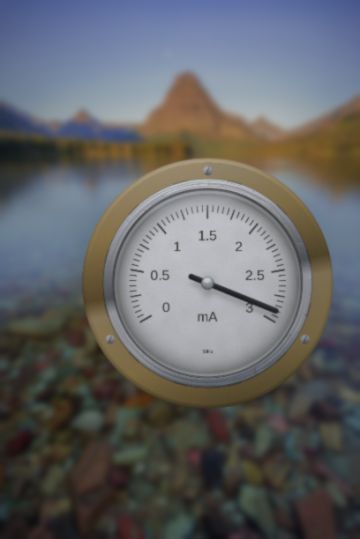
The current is value=2.9 unit=mA
